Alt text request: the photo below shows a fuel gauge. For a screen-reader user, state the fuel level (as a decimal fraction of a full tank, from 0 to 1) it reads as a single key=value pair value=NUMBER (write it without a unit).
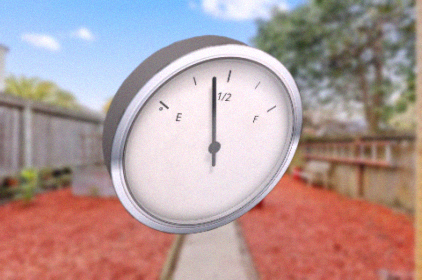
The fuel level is value=0.375
